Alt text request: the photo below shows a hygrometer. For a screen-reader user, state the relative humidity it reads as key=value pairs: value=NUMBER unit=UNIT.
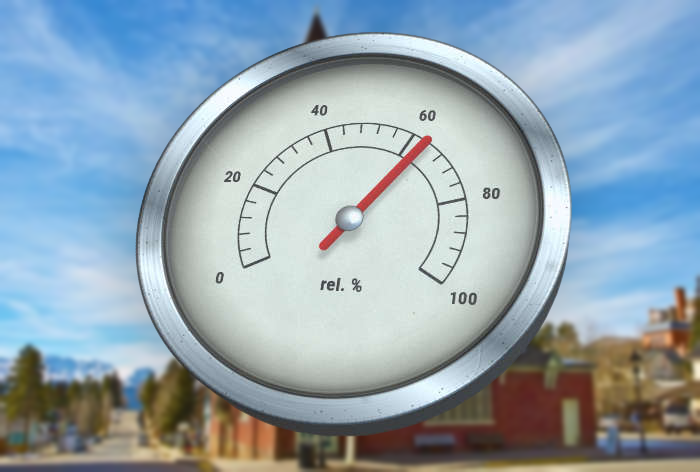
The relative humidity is value=64 unit=%
